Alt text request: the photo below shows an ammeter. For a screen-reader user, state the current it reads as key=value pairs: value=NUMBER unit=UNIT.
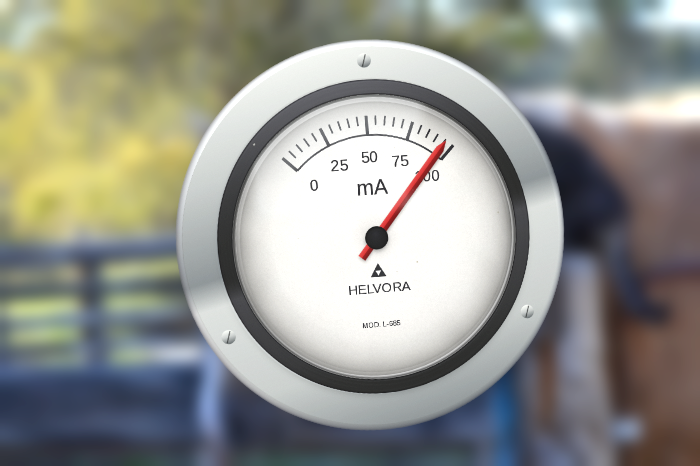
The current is value=95 unit=mA
